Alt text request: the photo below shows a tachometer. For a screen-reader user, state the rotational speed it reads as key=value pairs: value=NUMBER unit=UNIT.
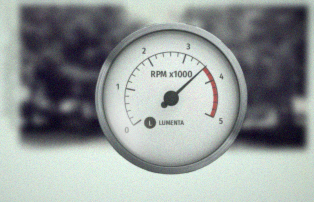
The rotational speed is value=3600 unit=rpm
